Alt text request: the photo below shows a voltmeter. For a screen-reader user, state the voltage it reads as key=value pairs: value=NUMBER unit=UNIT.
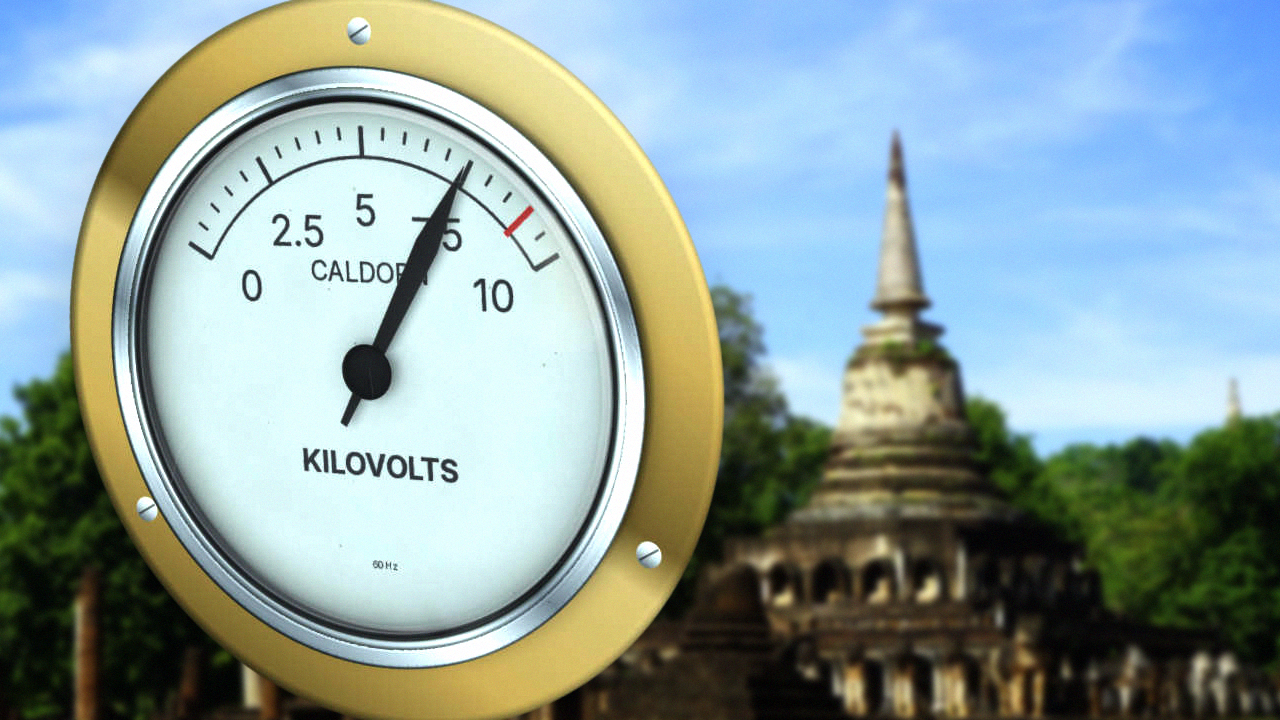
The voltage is value=7.5 unit=kV
